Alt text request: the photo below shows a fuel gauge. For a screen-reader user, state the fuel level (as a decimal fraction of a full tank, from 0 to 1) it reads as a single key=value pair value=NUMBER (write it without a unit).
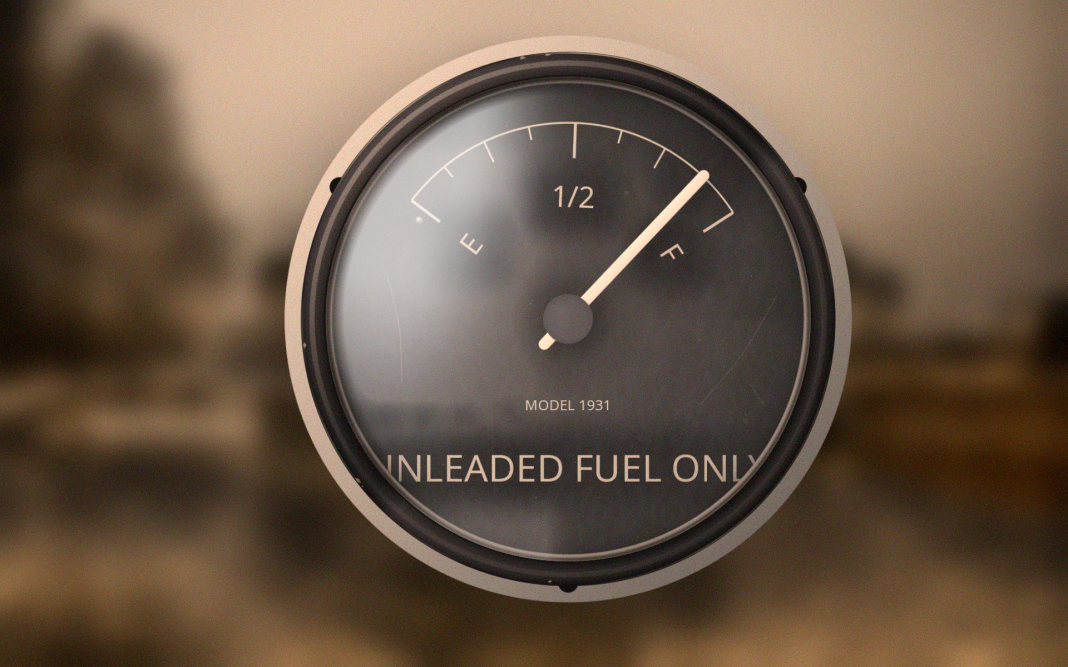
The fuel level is value=0.875
